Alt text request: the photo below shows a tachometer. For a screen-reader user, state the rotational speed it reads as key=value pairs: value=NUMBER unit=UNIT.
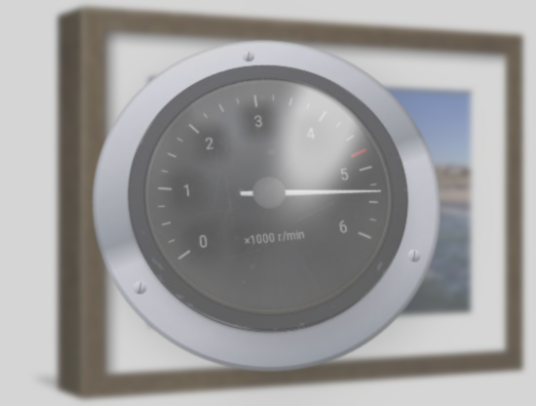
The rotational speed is value=5375 unit=rpm
